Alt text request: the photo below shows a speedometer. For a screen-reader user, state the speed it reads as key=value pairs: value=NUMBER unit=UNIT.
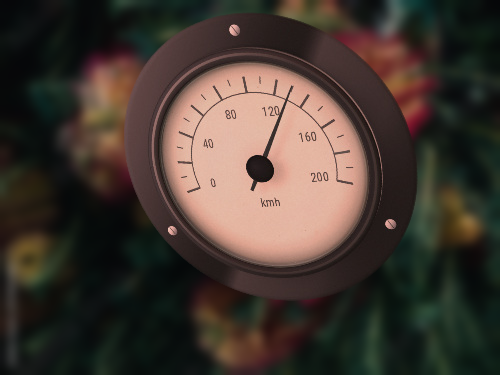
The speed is value=130 unit=km/h
